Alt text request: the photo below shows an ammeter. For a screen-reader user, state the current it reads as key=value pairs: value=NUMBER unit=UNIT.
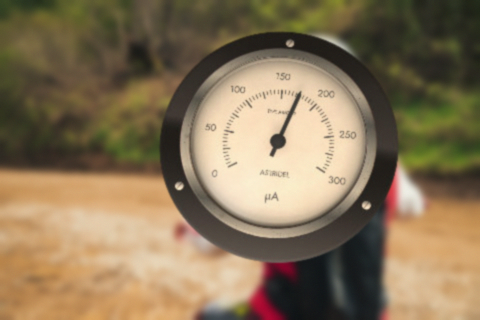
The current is value=175 unit=µA
